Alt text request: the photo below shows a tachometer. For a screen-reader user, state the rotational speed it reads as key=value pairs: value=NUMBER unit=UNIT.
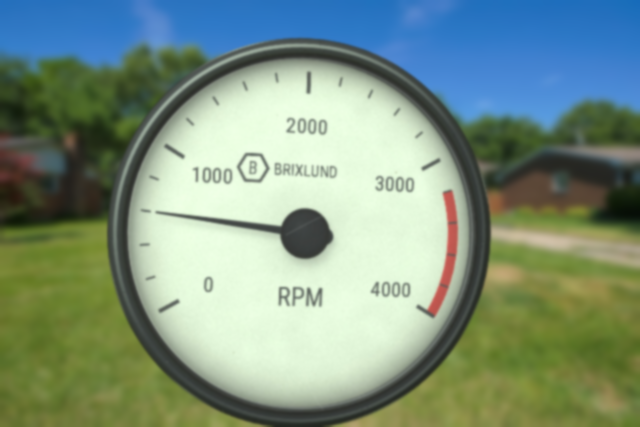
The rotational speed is value=600 unit=rpm
